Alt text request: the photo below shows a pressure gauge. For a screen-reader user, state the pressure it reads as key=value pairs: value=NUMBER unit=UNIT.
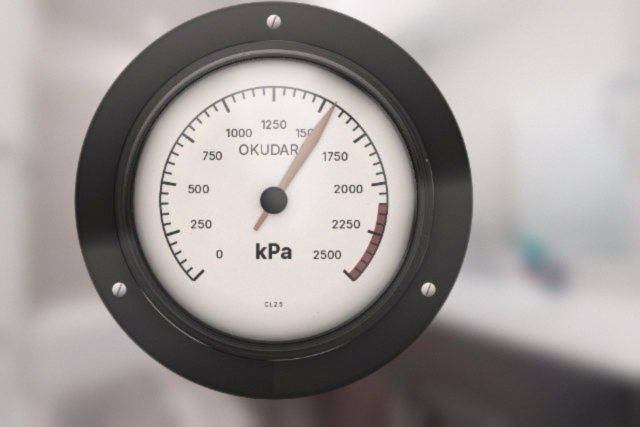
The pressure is value=1550 unit=kPa
